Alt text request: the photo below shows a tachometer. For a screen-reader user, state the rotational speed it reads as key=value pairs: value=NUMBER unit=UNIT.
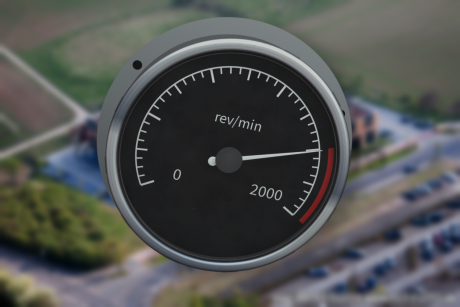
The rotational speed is value=1600 unit=rpm
